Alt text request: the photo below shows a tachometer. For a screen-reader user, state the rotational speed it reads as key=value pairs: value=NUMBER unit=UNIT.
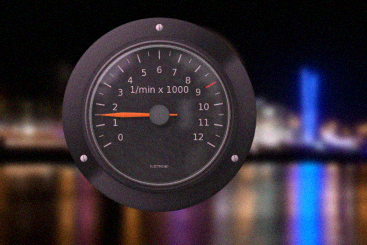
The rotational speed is value=1500 unit=rpm
